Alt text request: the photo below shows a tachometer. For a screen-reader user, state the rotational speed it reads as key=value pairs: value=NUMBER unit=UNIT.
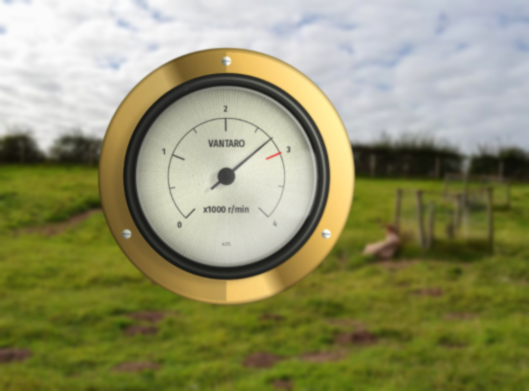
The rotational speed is value=2750 unit=rpm
